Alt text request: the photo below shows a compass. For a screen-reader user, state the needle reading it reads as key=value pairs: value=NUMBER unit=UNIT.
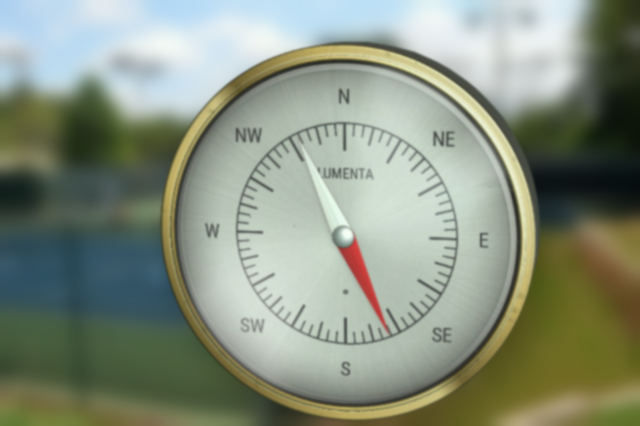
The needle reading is value=155 unit=°
